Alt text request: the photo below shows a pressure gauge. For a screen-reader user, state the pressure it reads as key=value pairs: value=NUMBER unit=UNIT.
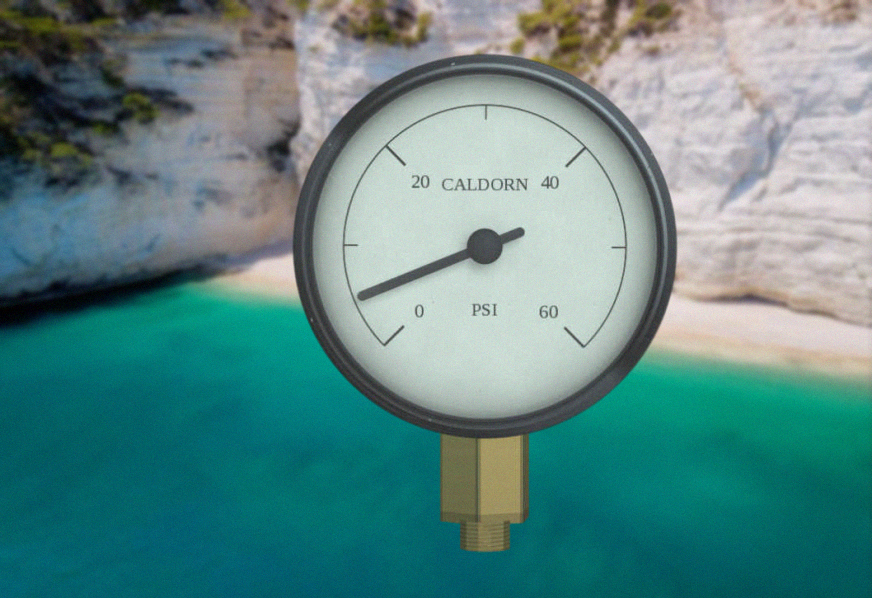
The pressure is value=5 unit=psi
